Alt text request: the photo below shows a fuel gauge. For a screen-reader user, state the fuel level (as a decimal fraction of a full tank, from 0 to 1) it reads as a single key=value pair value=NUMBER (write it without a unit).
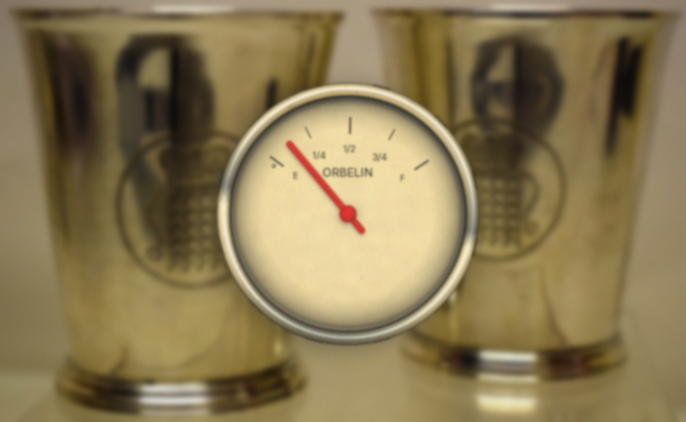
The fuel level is value=0.125
